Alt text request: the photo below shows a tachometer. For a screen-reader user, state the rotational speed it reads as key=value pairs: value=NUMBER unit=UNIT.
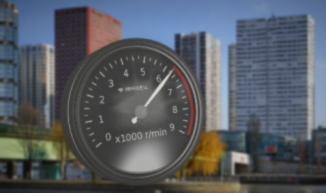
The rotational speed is value=6250 unit=rpm
